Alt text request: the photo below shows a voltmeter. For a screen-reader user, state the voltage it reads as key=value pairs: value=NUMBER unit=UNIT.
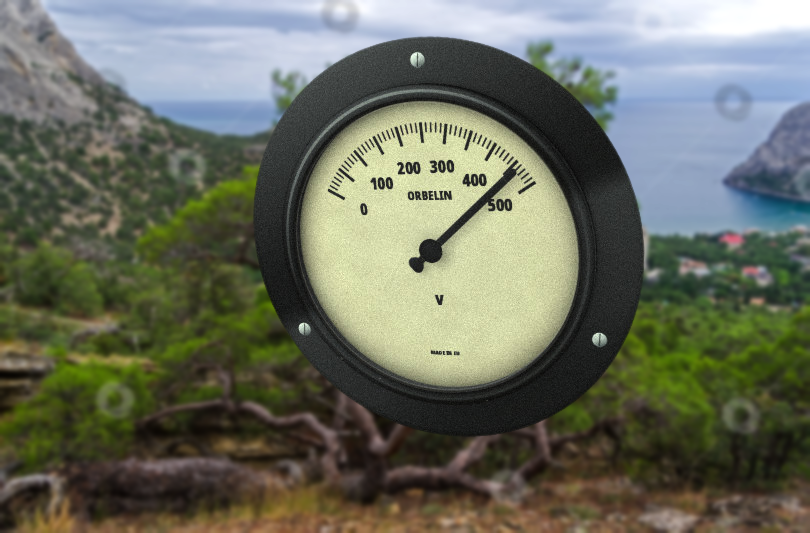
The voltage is value=460 unit=V
